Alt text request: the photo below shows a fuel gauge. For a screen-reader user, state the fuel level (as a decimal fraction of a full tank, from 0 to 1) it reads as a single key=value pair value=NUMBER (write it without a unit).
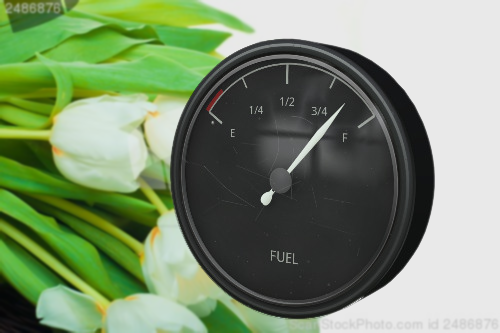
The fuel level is value=0.875
